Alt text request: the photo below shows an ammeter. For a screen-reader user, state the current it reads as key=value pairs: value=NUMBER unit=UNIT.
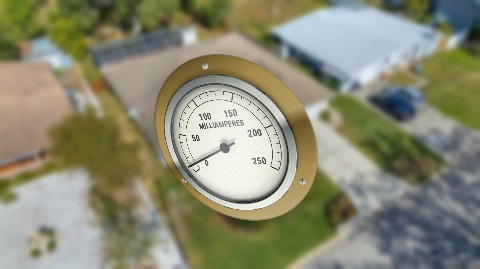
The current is value=10 unit=mA
